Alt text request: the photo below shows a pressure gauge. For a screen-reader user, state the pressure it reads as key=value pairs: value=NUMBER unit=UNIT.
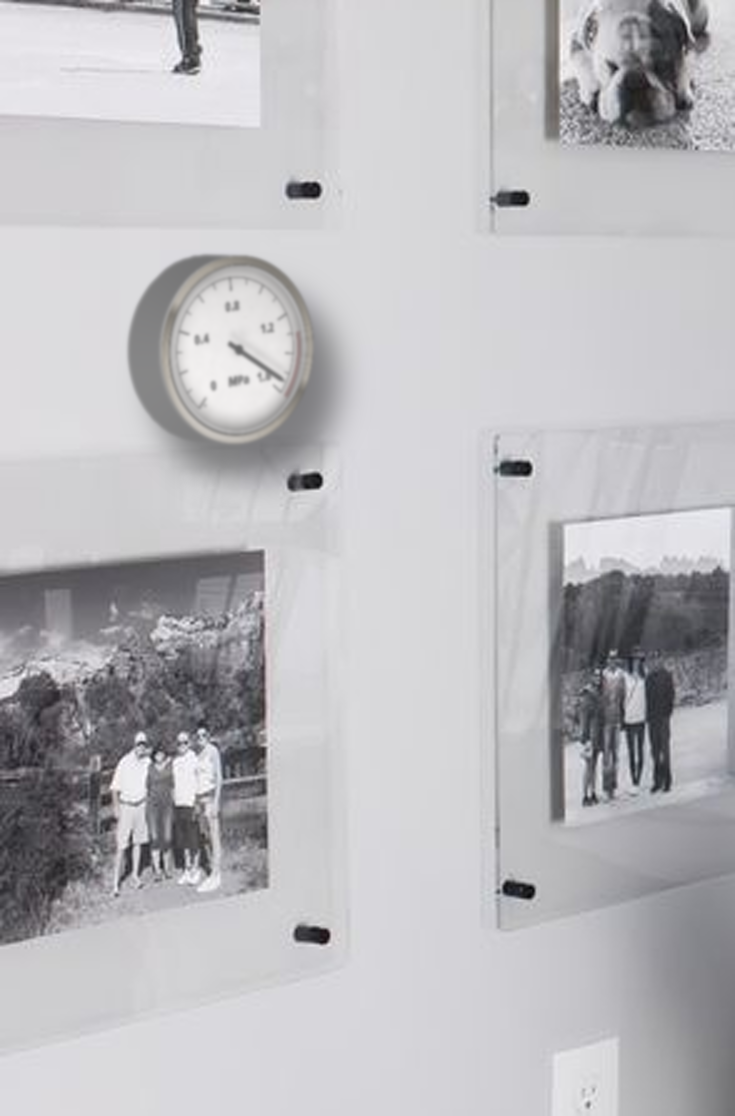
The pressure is value=1.55 unit=MPa
